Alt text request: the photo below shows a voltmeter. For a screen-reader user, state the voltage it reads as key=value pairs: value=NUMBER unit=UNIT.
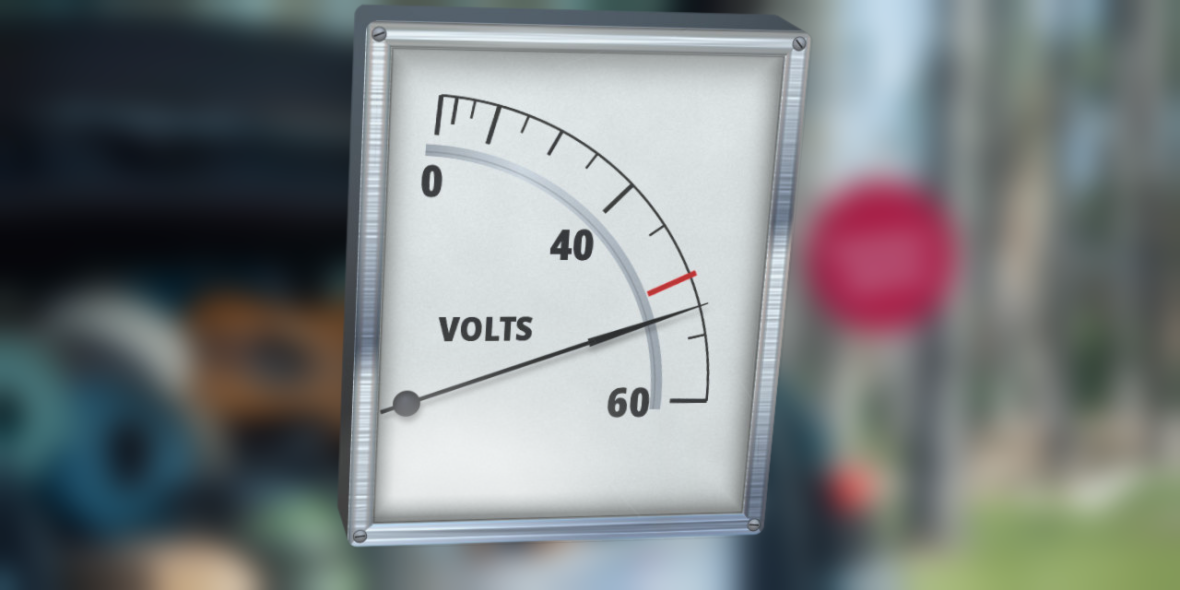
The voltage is value=52.5 unit=V
